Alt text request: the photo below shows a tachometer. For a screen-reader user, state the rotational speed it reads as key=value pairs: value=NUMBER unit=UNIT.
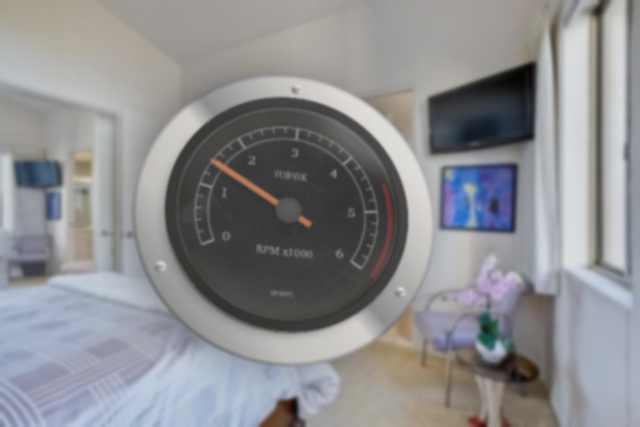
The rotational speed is value=1400 unit=rpm
